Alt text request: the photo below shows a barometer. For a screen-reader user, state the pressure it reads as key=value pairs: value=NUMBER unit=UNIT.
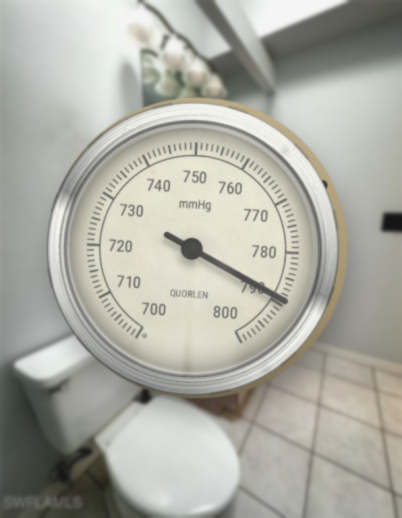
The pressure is value=789 unit=mmHg
